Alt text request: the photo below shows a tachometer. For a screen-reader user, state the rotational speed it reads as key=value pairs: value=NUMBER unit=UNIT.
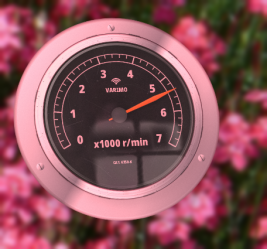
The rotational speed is value=5400 unit=rpm
